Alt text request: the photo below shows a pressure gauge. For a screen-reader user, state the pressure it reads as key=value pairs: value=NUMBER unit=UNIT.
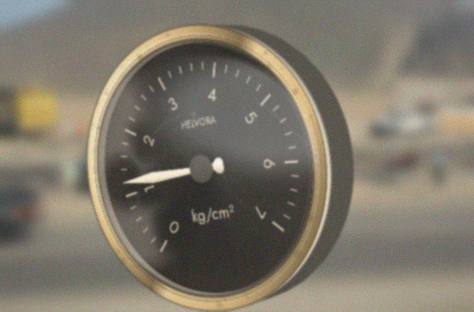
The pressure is value=1.2 unit=kg/cm²
